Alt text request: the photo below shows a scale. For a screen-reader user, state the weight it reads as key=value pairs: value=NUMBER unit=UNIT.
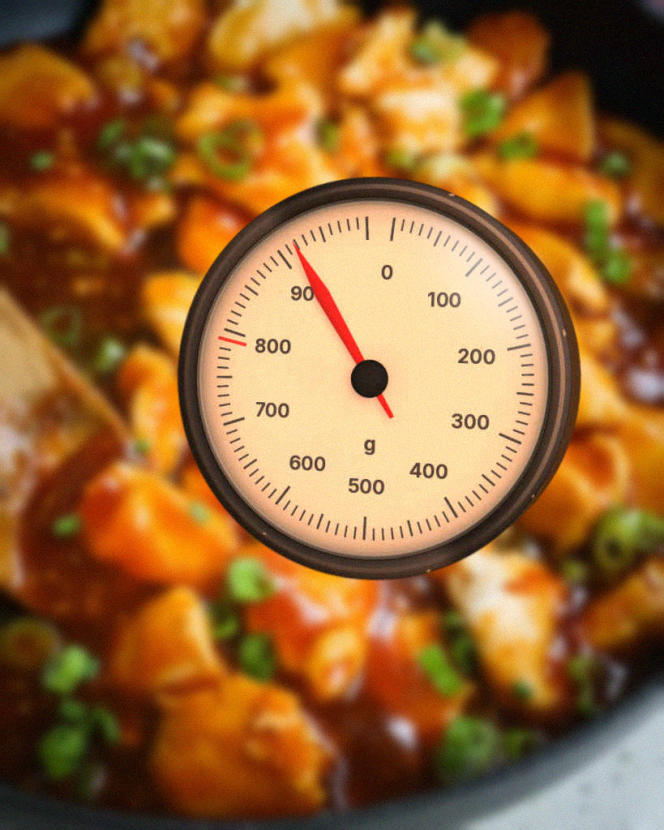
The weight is value=920 unit=g
